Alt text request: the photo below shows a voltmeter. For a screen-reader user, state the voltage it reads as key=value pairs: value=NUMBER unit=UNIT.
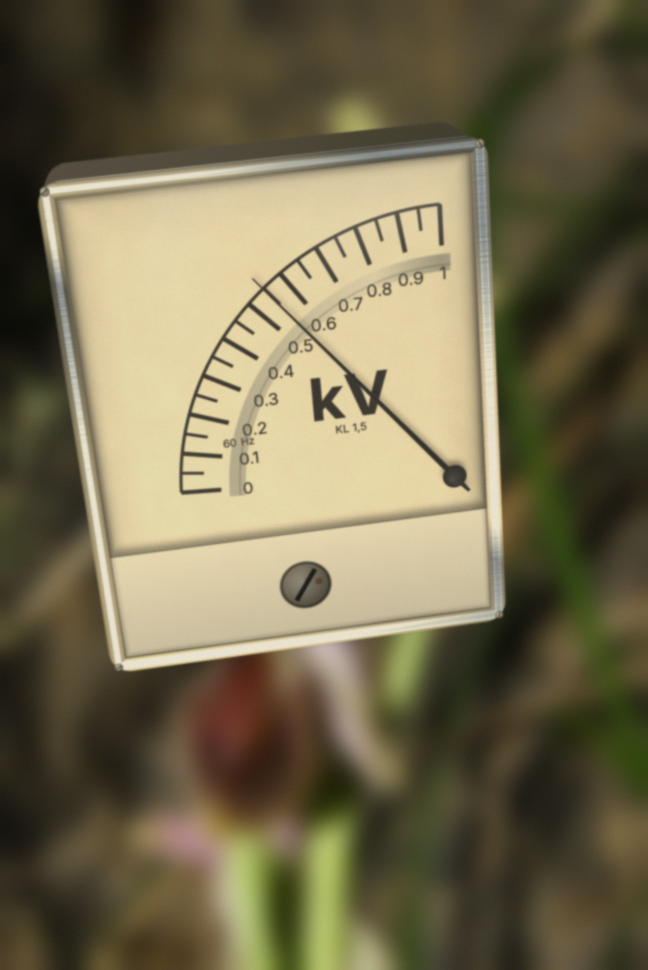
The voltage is value=0.55 unit=kV
